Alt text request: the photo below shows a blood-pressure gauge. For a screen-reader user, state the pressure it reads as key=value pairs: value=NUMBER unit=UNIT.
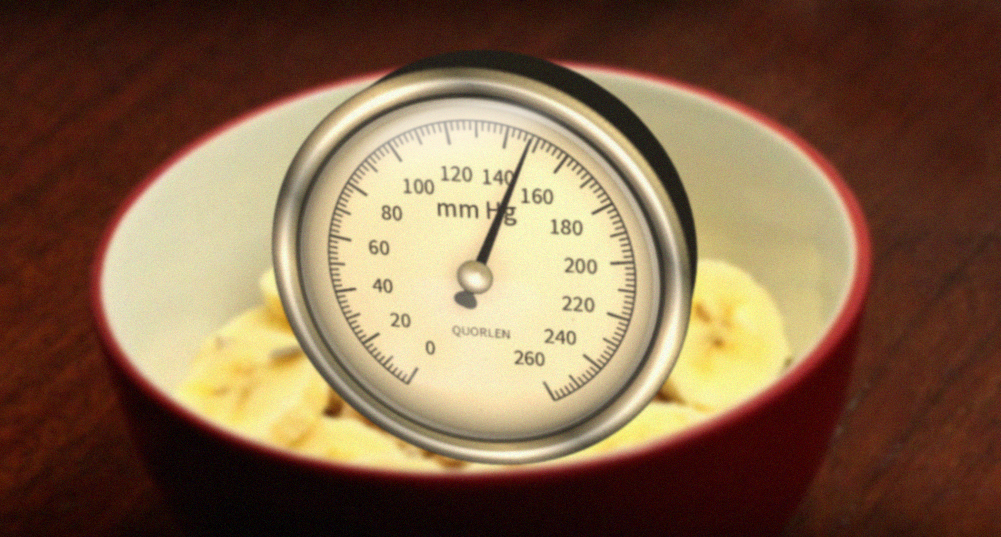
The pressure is value=148 unit=mmHg
